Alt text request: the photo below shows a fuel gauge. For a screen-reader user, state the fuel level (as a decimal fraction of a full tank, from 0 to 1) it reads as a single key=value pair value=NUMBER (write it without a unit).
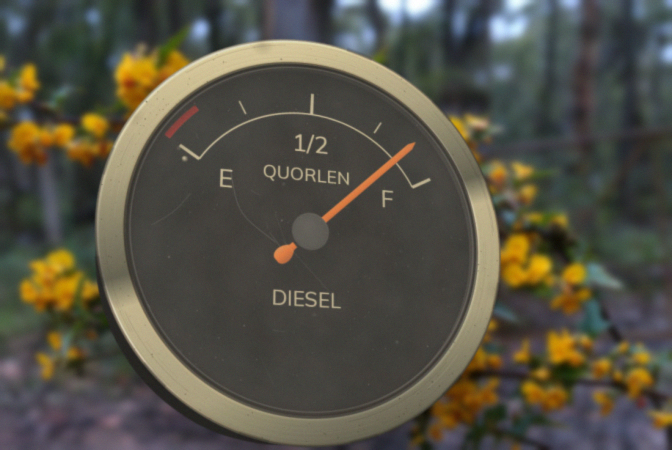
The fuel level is value=0.875
